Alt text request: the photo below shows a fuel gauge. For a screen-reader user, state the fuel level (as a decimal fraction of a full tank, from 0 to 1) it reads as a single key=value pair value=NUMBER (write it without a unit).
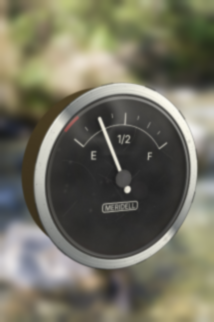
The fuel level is value=0.25
